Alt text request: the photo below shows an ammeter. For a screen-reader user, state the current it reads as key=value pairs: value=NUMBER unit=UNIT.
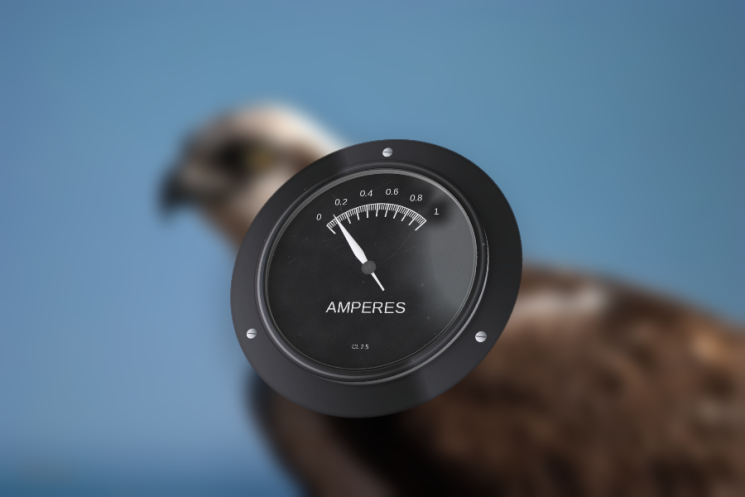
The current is value=0.1 unit=A
